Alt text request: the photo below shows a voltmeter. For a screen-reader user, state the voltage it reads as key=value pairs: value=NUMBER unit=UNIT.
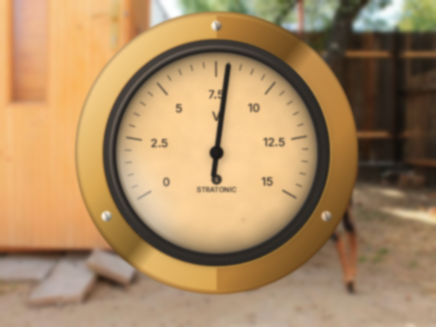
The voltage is value=8 unit=V
